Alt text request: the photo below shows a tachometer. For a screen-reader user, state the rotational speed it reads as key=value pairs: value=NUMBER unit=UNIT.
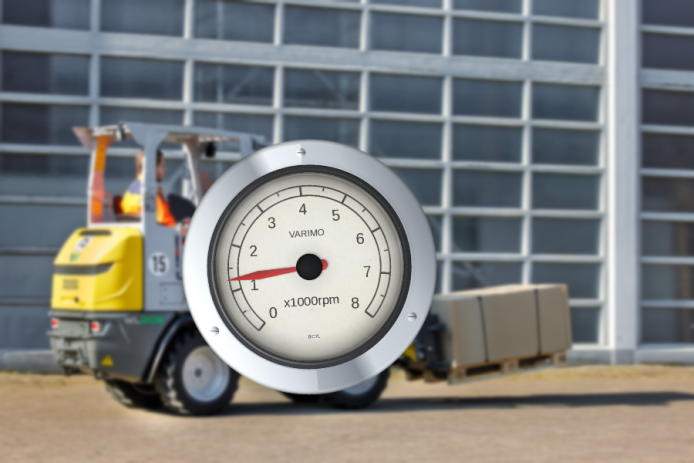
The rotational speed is value=1250 unit=rpm
